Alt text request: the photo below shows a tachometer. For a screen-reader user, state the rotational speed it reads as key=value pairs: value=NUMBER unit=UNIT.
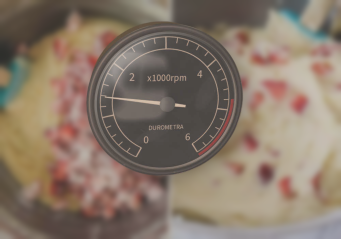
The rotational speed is value=1400 unit=rpm
